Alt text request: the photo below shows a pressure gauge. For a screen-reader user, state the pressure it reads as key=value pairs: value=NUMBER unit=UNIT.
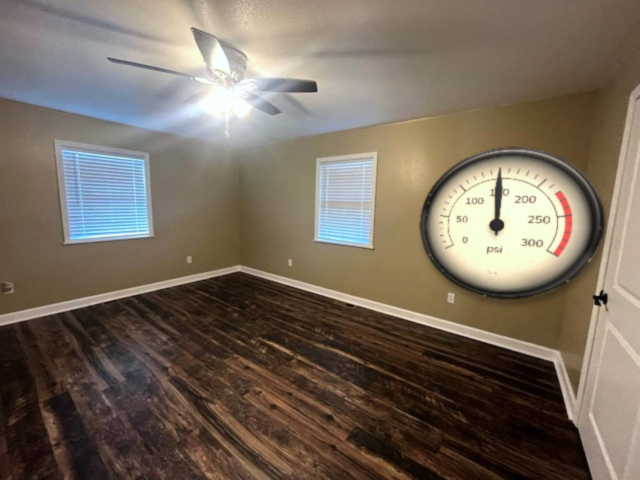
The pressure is value=150 unit=psi
